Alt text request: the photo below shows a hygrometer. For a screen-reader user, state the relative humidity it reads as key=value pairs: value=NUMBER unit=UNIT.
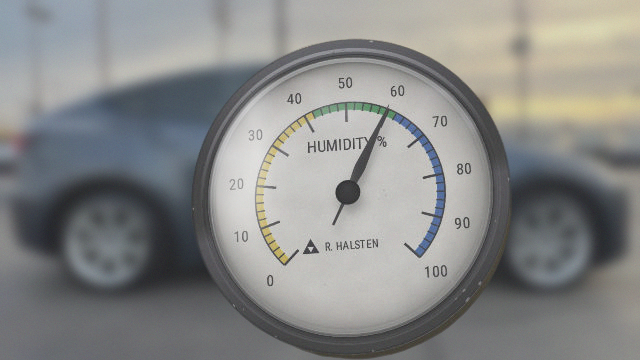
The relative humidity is value=60 unit=%
